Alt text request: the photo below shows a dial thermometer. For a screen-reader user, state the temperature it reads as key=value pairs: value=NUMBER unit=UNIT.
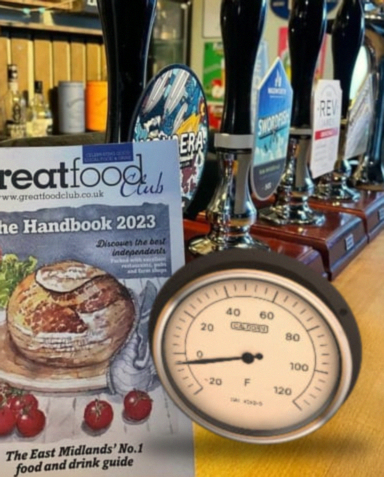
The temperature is value=-4 unit=°F
